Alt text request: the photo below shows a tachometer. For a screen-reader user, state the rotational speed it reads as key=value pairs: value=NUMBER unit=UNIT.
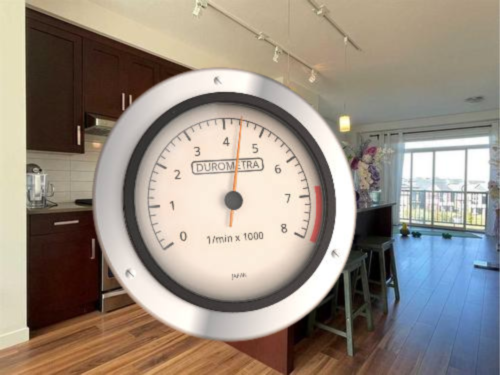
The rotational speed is value=4400 unit=rpm
